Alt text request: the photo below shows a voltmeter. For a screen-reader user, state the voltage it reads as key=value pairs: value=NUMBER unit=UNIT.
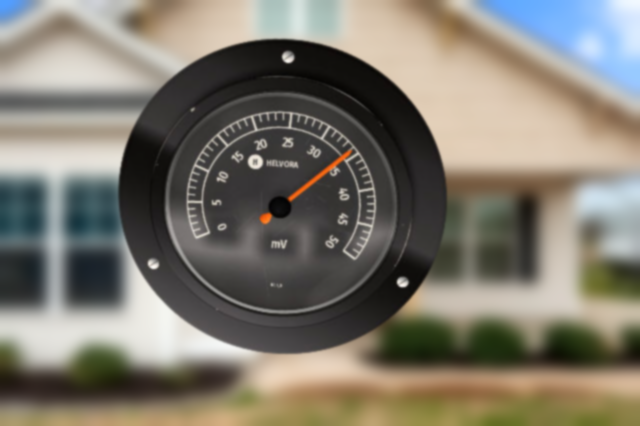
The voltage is value=34 unit=mV
